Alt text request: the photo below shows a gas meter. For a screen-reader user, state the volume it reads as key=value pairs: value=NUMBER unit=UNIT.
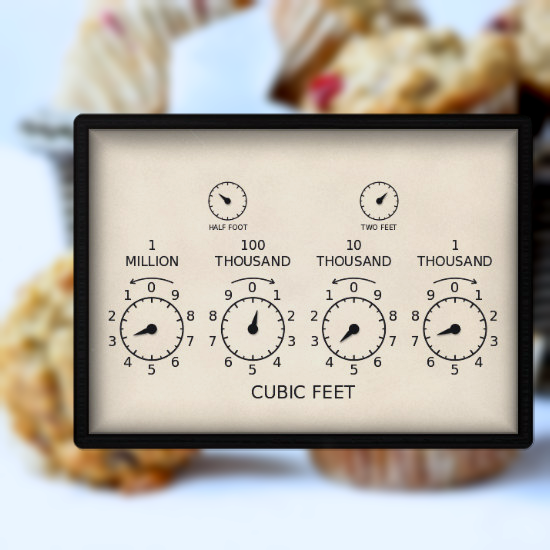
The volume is value=303700 unit=ft³
